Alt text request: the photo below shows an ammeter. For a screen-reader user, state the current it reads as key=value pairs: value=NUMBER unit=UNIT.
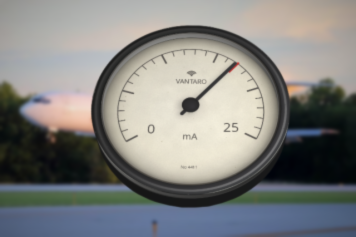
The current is value=17 unit=mA
